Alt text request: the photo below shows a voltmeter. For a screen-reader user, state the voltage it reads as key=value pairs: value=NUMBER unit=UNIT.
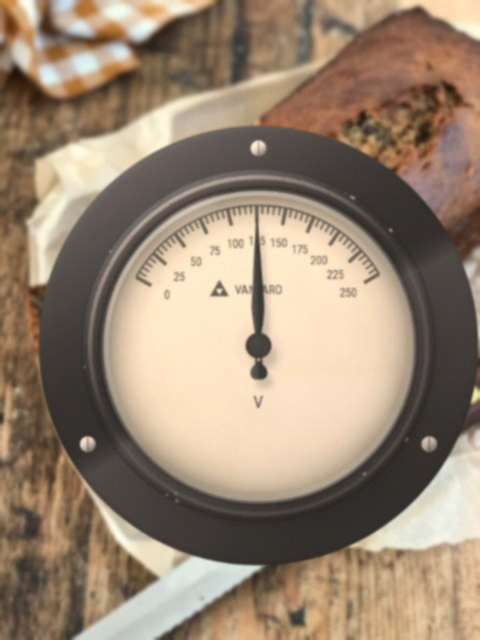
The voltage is value=125 unit=V
